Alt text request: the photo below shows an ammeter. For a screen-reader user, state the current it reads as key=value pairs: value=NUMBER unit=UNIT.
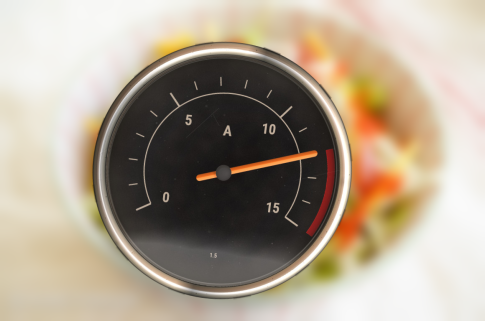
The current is value=12 unit=A
